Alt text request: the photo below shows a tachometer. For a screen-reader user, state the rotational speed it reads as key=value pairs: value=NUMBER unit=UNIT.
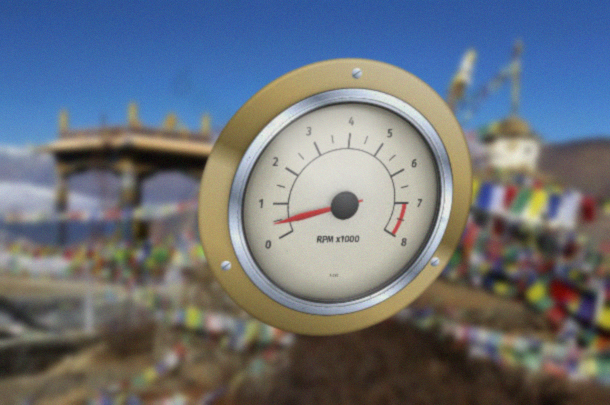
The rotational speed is value=500 unit=rpm
